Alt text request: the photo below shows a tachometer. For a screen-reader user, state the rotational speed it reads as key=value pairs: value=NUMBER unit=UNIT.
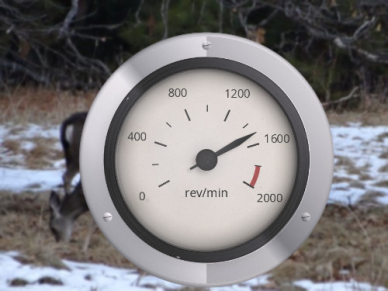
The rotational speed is value=1500 unit=rpm
